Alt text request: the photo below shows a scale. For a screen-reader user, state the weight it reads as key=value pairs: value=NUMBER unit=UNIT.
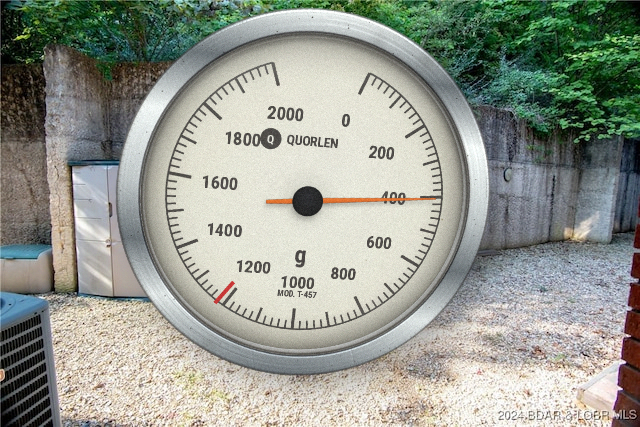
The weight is value=400 unit=g
